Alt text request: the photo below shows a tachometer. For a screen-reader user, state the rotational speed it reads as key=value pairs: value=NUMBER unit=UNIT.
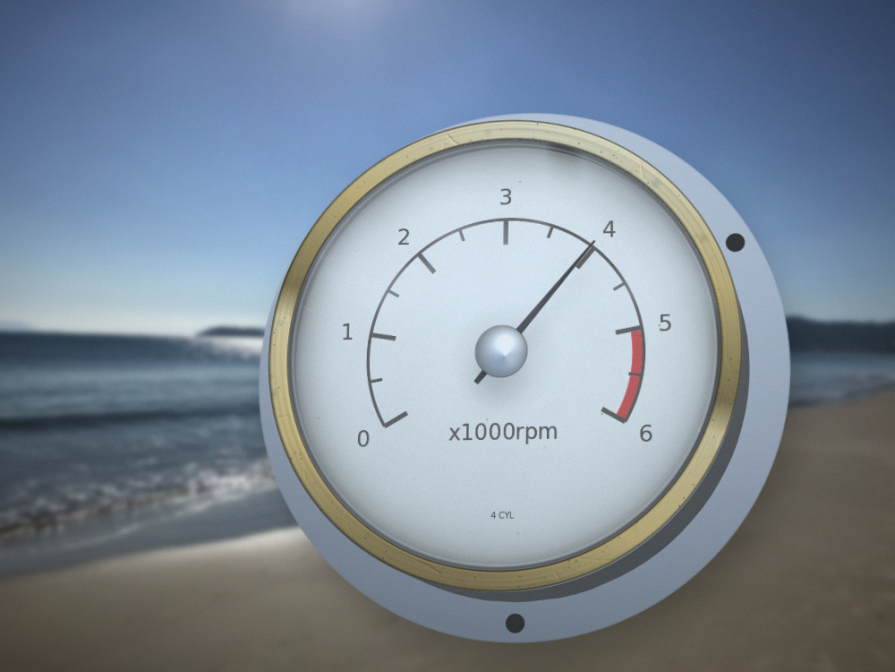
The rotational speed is value=4000 unit=rpm
